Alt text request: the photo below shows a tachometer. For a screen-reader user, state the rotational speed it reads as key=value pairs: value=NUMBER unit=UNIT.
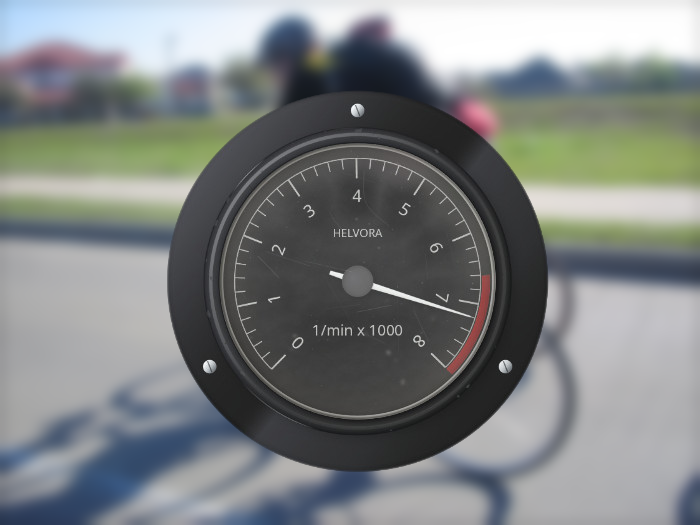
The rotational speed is value=7200 unit=rpm
